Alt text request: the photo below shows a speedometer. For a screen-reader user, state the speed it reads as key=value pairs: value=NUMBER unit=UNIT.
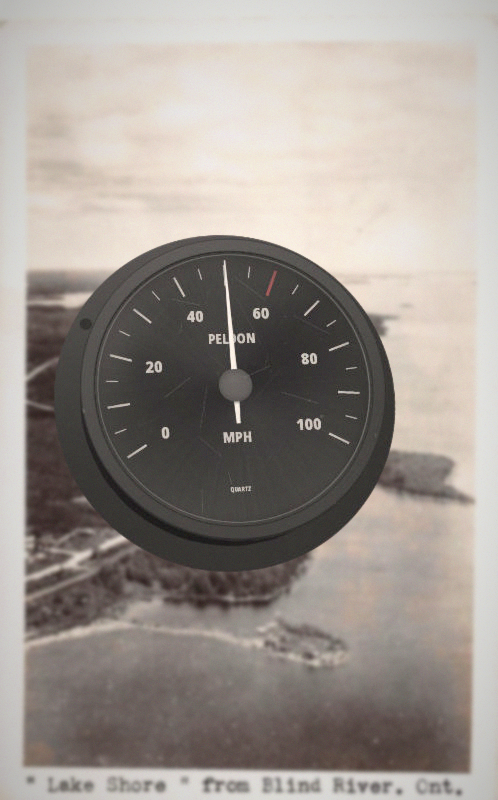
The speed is value=50 unit=mph
